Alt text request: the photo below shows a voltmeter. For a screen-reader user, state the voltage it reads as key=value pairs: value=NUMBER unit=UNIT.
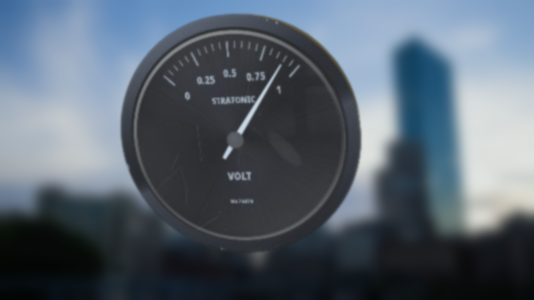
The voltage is value=0.9 unit=V
